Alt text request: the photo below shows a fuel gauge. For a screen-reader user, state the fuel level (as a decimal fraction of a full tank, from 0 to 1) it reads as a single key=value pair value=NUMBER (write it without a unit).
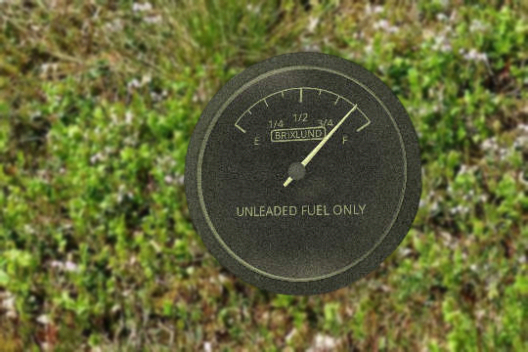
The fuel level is value=0.875
